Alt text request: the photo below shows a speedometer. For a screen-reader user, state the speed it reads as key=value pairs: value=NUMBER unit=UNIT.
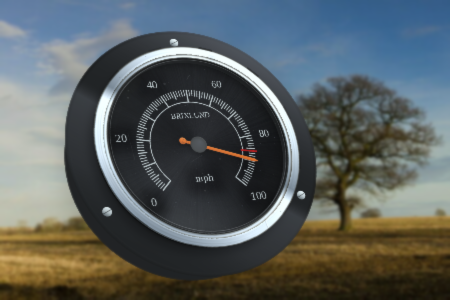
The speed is value=90 unit=mph
